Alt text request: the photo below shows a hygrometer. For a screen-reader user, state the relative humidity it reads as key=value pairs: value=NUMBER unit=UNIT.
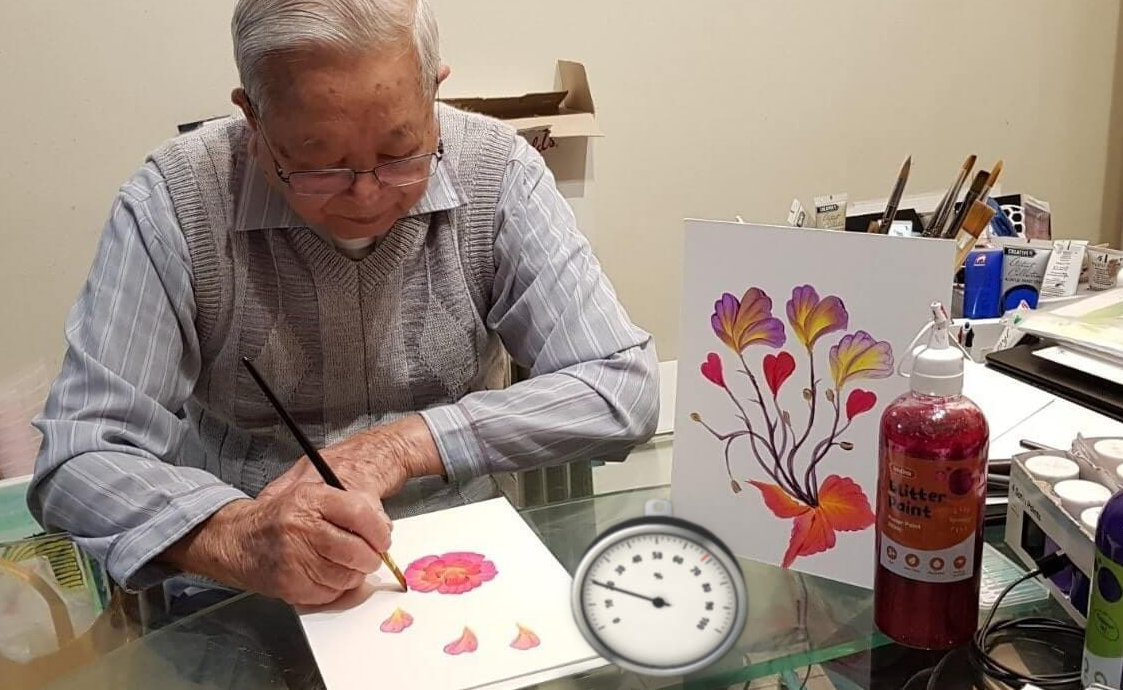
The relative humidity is value=20 unit=%
